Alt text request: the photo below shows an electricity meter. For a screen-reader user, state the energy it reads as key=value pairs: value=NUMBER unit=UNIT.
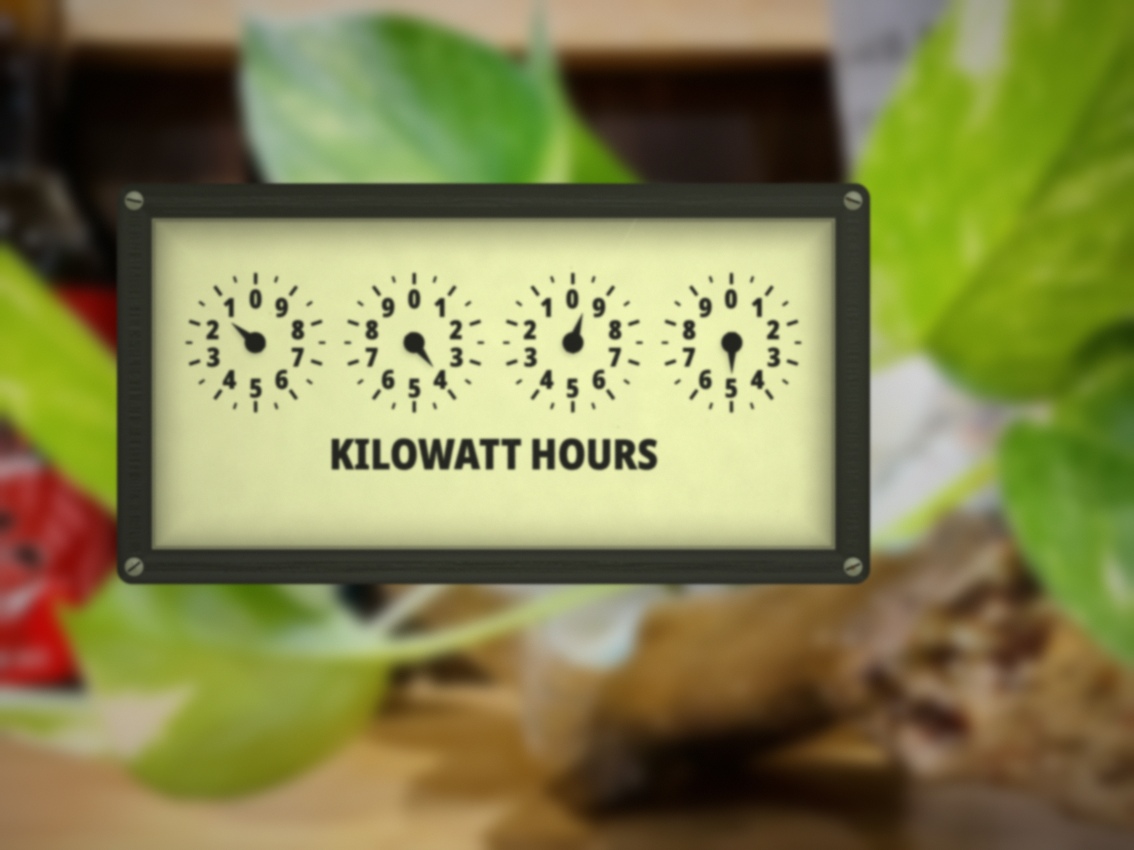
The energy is value=1395 unit=kWh
